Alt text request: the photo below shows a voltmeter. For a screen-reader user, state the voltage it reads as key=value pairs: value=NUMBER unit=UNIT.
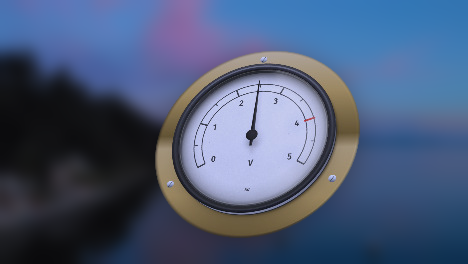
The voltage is value=2.5 unit=V
